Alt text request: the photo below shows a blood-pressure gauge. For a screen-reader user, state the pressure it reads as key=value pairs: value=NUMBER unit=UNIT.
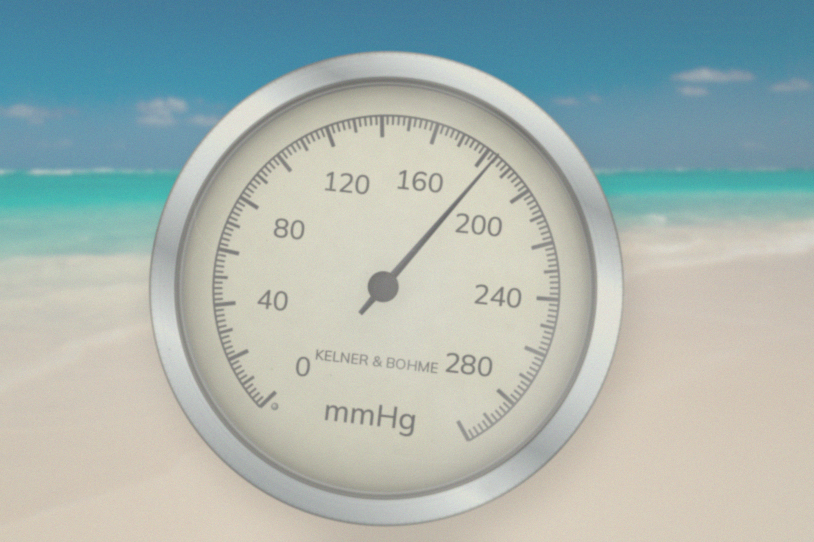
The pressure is value=184 unit=mmHg
